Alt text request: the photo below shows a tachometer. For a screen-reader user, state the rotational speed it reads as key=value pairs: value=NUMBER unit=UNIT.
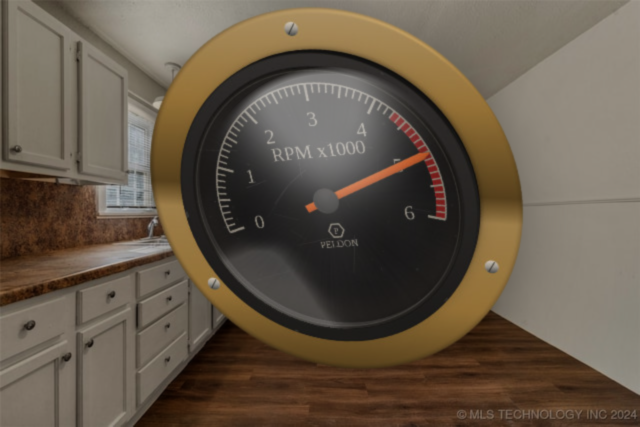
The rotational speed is value=5000 unit=rpm
